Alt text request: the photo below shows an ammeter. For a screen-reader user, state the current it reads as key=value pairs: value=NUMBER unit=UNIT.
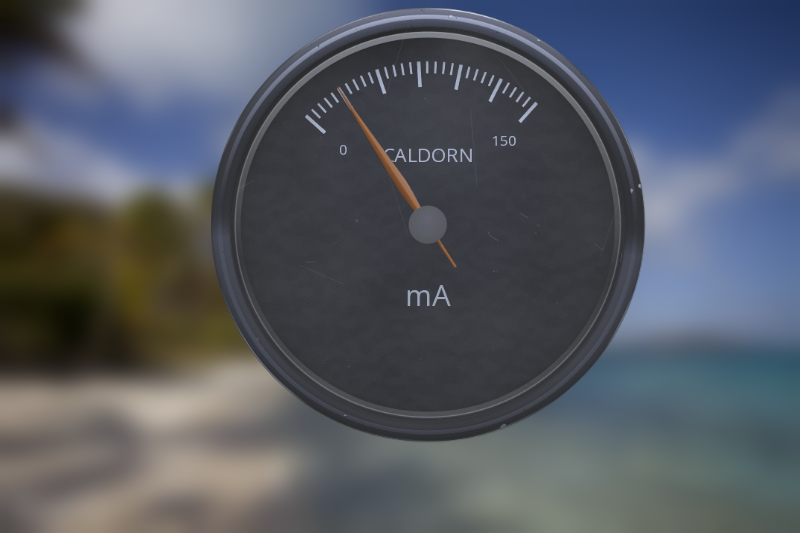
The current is value=25 unit=mA
